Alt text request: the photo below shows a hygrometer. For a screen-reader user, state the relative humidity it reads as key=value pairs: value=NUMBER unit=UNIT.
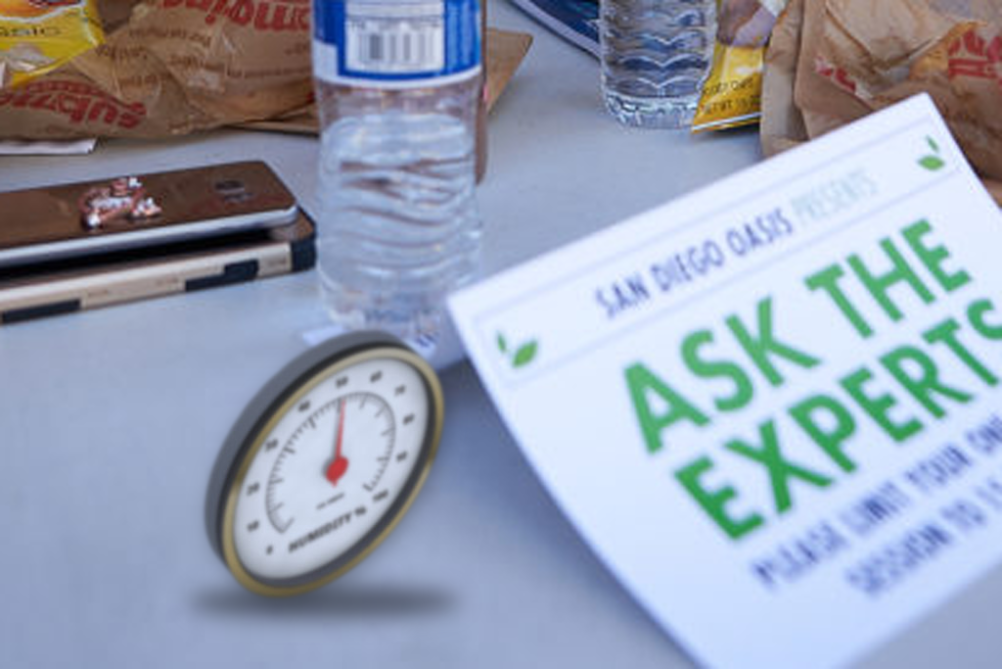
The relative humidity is value=50 unit=%
